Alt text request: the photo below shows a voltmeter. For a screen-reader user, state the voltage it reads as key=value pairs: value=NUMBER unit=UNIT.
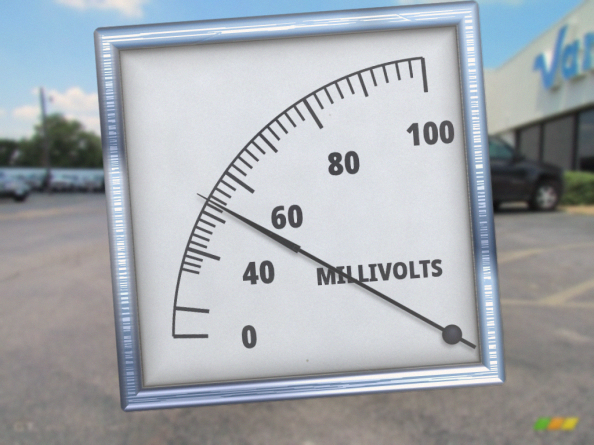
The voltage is value=53 unit=mV
